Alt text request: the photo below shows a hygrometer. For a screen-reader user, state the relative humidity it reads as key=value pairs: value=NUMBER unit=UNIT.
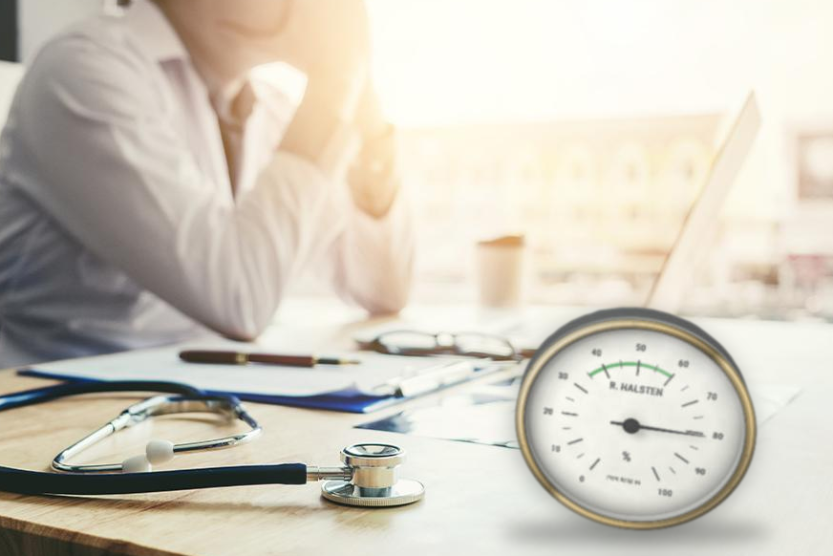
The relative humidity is value=80 unit=%
